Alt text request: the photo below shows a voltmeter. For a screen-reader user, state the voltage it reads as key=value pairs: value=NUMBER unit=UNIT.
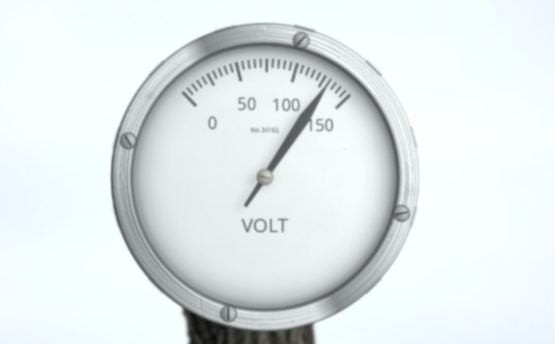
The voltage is value=130 unit=V
